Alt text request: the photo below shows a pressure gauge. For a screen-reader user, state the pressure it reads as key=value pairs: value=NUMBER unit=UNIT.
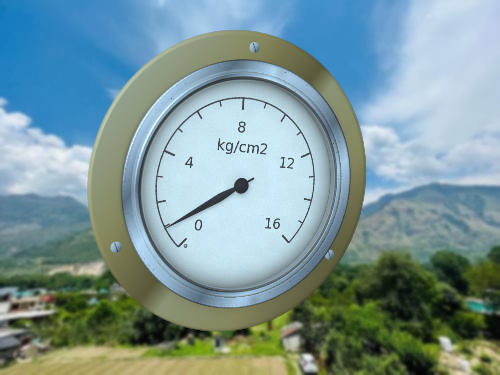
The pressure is value=1 unit=kg/cm²
